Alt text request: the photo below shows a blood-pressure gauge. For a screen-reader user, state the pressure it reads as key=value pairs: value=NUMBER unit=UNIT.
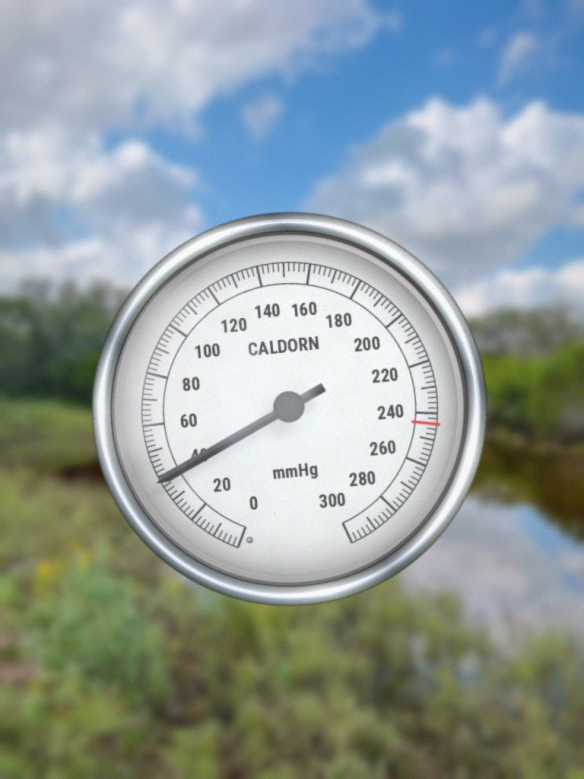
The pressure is value=38 unit=mmHg
